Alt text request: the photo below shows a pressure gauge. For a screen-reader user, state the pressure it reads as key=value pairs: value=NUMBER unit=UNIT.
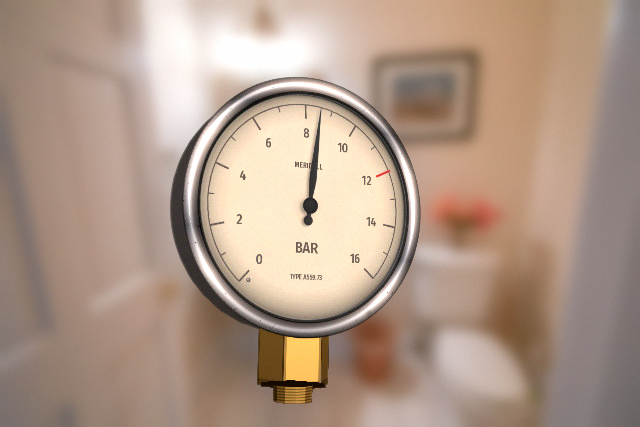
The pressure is value=8.5 unit=bar
